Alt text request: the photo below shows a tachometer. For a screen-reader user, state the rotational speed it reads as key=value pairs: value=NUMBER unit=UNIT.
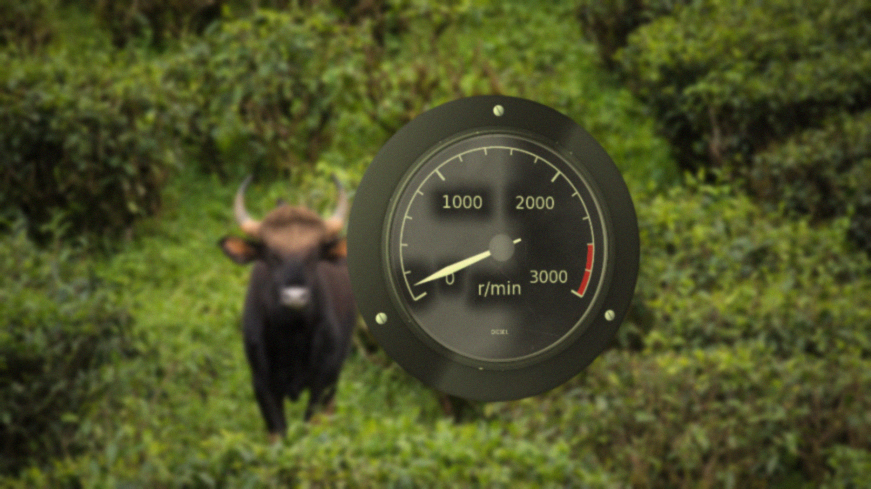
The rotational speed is value=100 unit=rpm
